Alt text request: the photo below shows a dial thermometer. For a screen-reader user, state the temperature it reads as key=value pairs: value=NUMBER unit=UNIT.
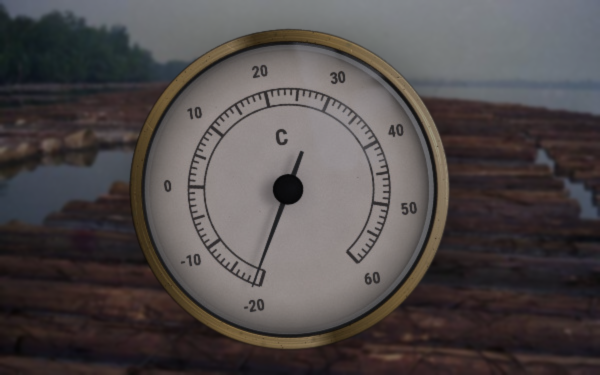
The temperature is value=-19 unit=°C
